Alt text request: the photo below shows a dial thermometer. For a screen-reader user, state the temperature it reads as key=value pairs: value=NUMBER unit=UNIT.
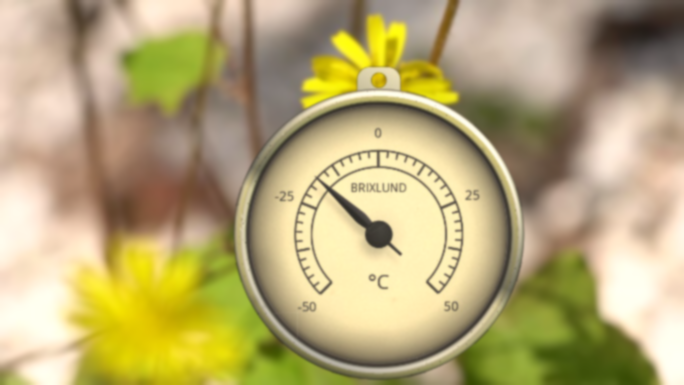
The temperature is value=-17.5 unit=°C
